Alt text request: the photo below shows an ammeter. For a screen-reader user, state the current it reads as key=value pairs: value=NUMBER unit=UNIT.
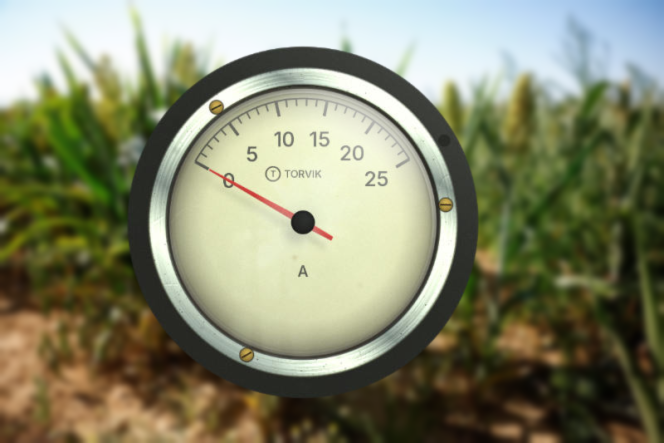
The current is value=0 unit=A
